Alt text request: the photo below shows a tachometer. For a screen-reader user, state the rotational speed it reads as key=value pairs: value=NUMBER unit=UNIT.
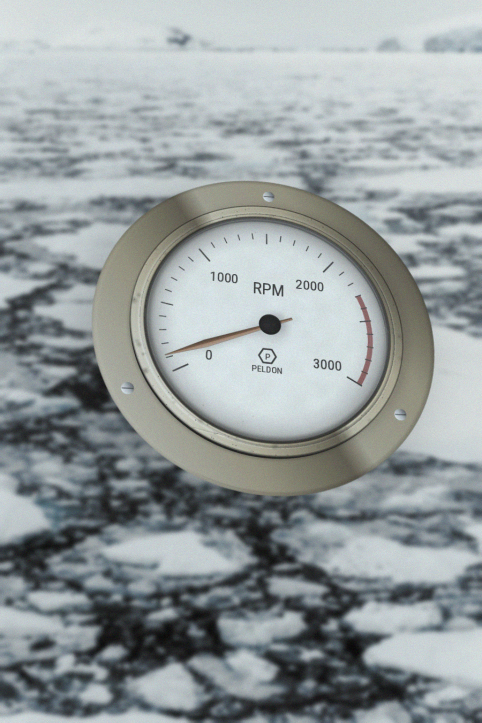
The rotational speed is value=100 unit=rpm
